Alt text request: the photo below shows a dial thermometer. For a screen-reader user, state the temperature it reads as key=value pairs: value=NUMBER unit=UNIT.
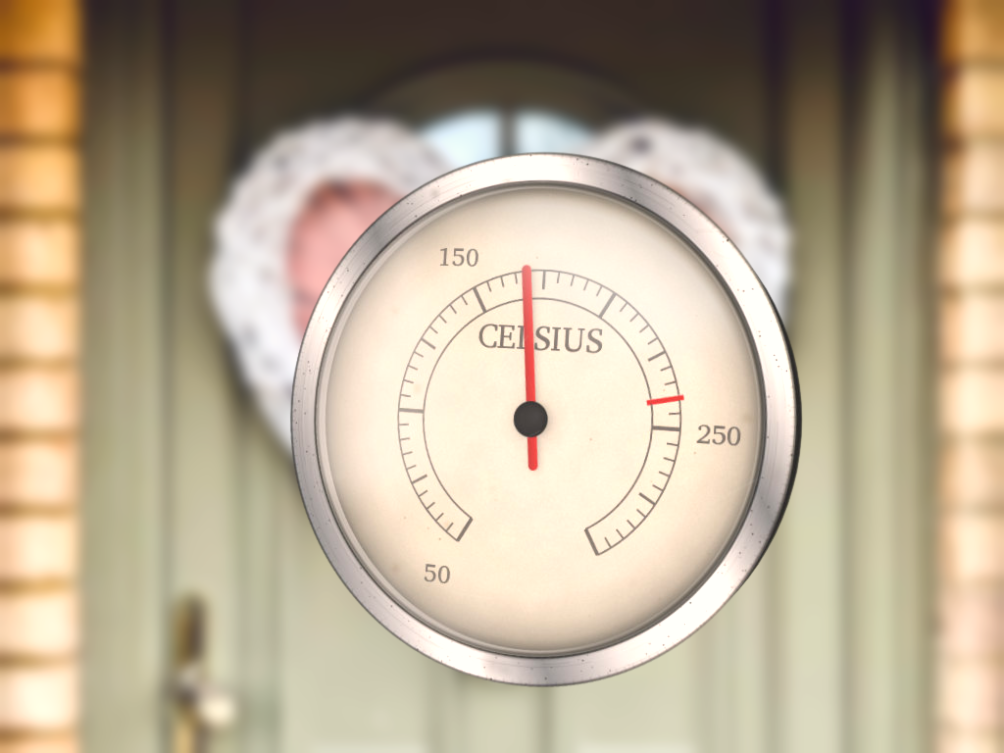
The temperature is value=170 unit=°C
